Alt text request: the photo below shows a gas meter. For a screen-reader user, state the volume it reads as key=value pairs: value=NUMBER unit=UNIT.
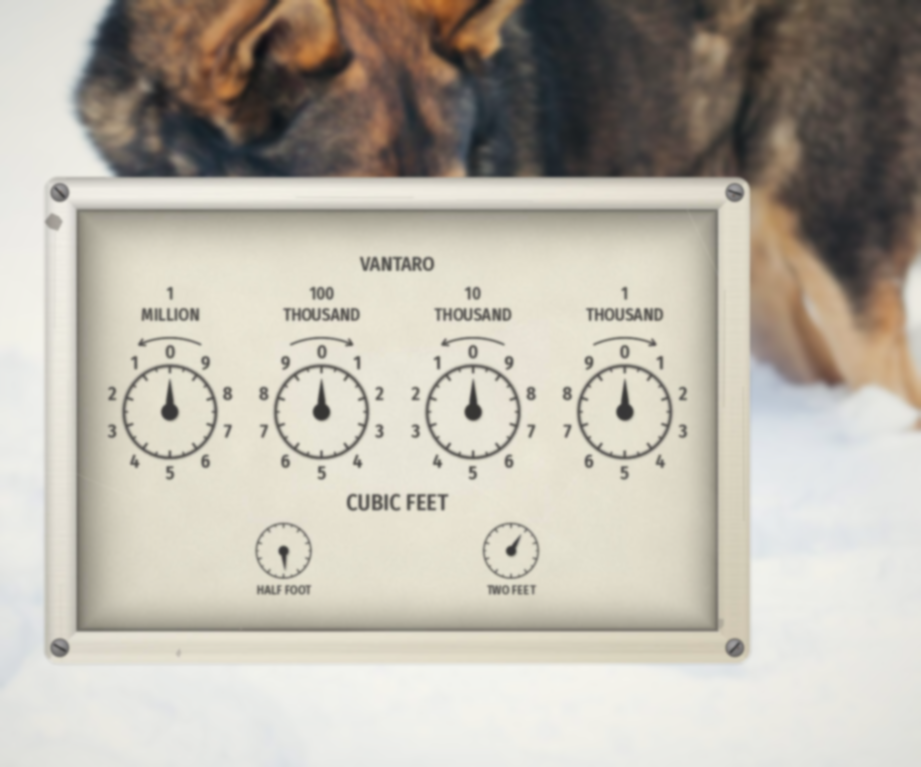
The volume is value=0 unit=ft³
